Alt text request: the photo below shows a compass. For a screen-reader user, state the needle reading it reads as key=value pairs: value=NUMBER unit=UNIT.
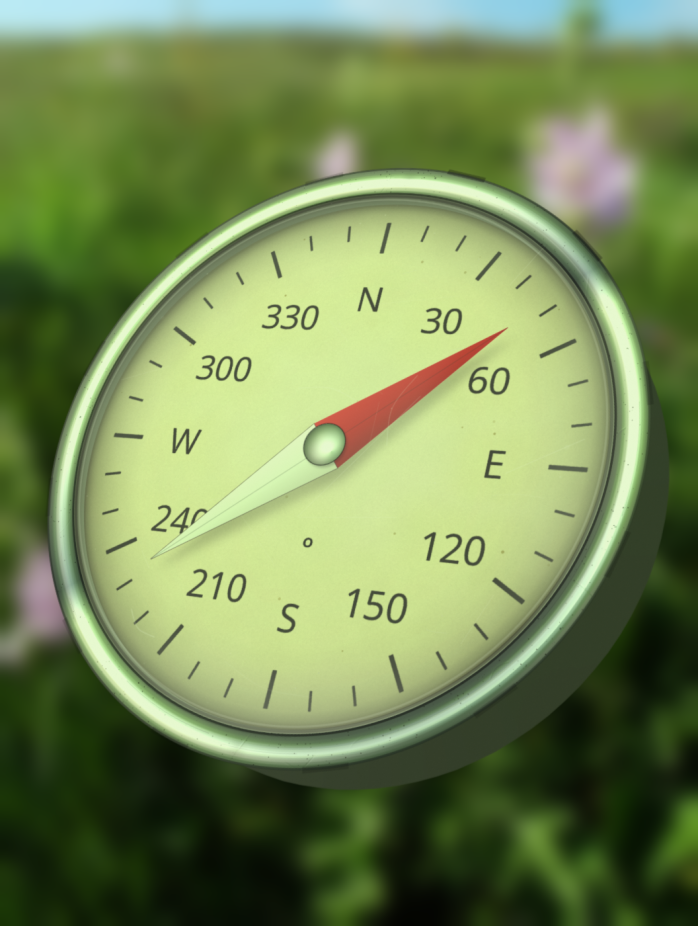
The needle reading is value=50 unit=°
